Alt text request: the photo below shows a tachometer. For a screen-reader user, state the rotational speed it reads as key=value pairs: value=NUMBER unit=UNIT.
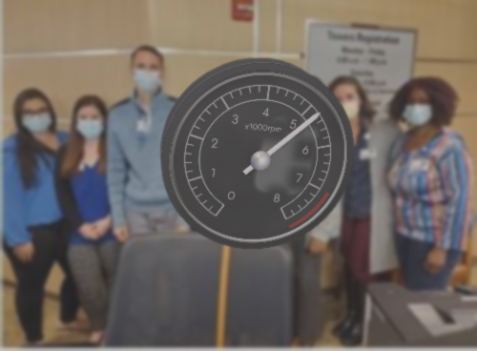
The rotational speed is value=5200 unit=rpm
